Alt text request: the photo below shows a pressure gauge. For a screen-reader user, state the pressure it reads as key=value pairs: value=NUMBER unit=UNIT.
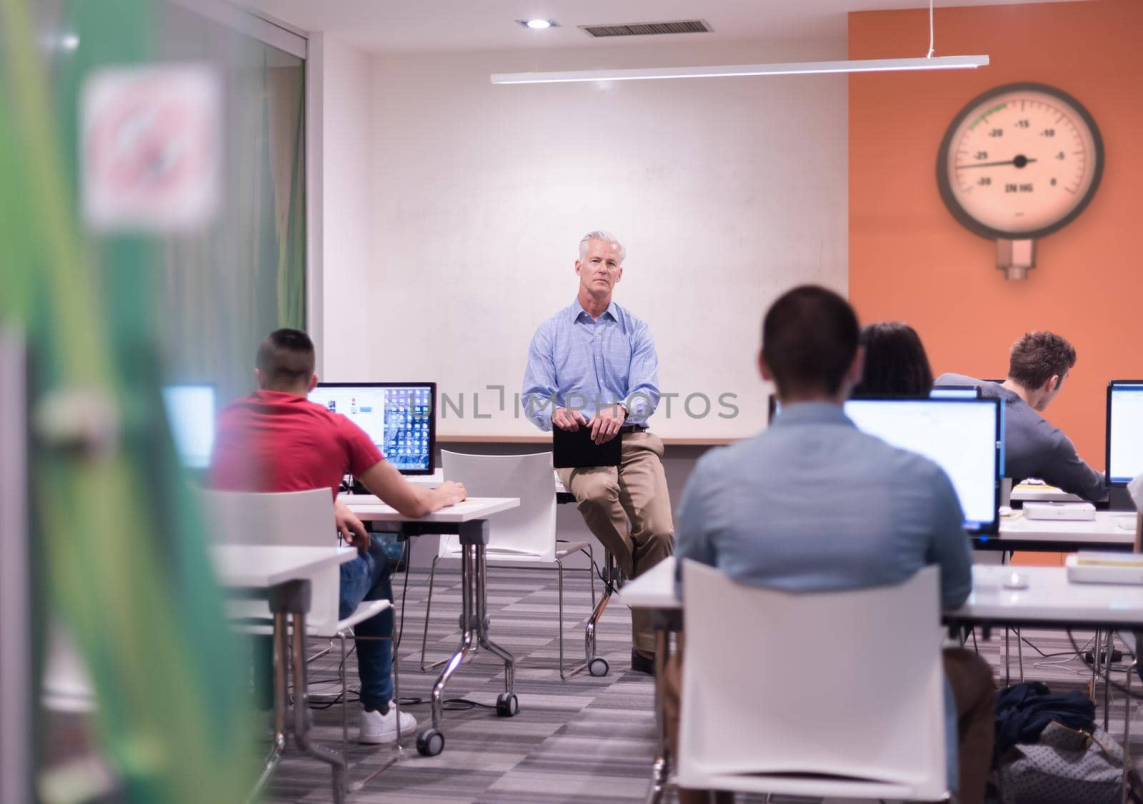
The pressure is value=-27 unit=inHg
